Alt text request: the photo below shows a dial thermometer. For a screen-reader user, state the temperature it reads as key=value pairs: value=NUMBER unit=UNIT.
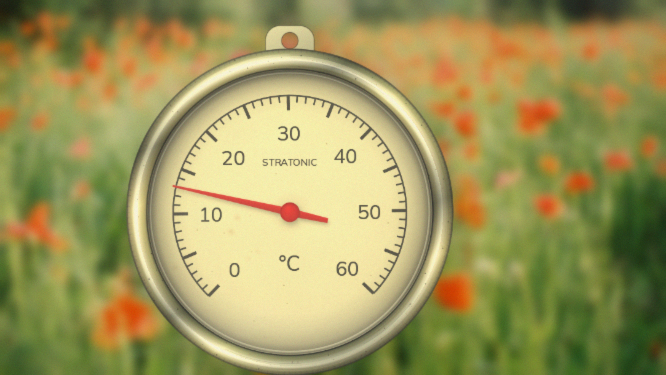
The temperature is value=13 unit=°C
